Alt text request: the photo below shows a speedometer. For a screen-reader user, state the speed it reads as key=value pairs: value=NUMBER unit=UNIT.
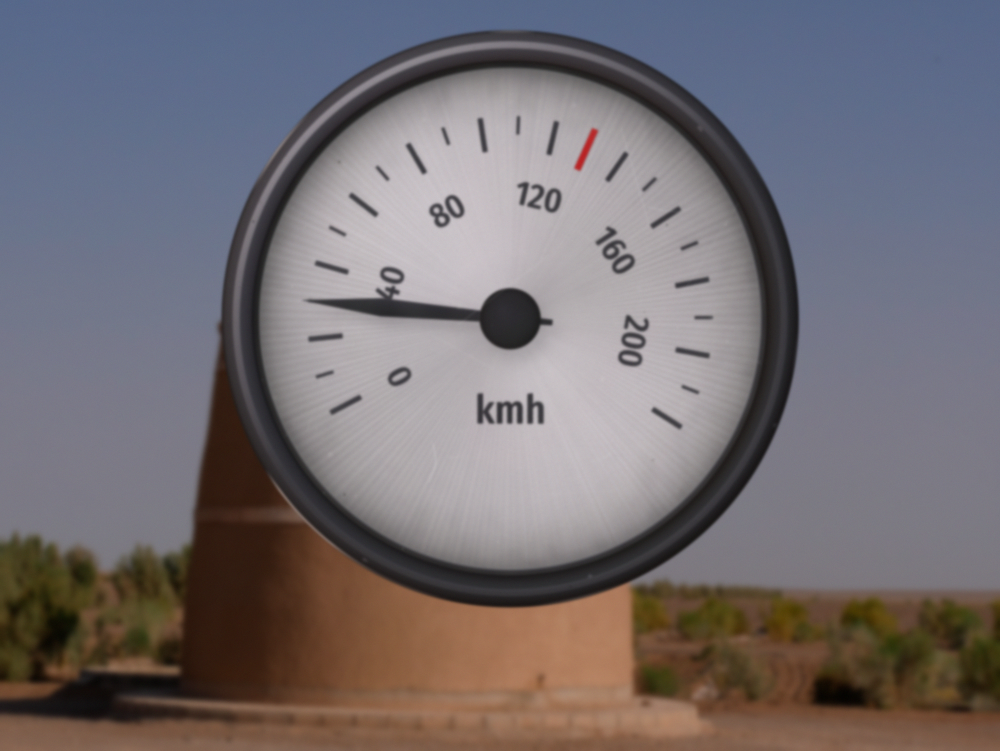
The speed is value=30 unit=km/h
